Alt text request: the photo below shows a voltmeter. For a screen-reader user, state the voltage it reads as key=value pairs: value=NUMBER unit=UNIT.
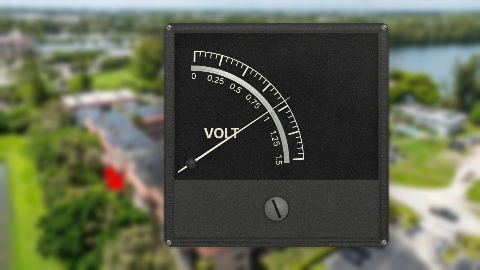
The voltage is value=0.95 unit=V
